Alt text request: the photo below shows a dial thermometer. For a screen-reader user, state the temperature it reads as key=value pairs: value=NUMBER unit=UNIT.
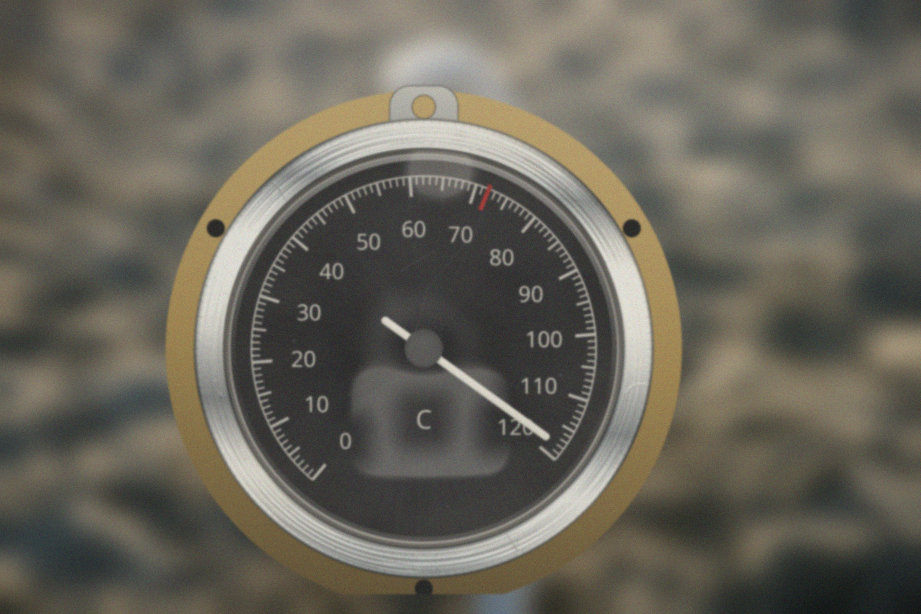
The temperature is value=118 unit=°C
